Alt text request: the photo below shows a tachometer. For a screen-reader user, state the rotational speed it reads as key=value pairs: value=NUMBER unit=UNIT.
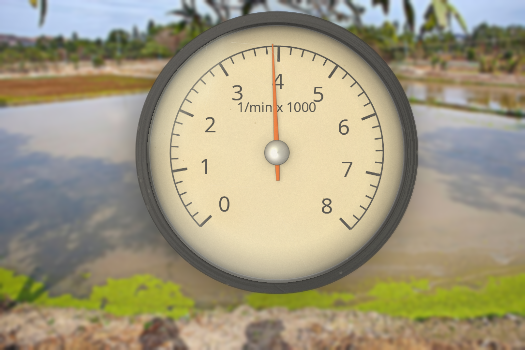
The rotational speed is value=3900 unit=rpm
